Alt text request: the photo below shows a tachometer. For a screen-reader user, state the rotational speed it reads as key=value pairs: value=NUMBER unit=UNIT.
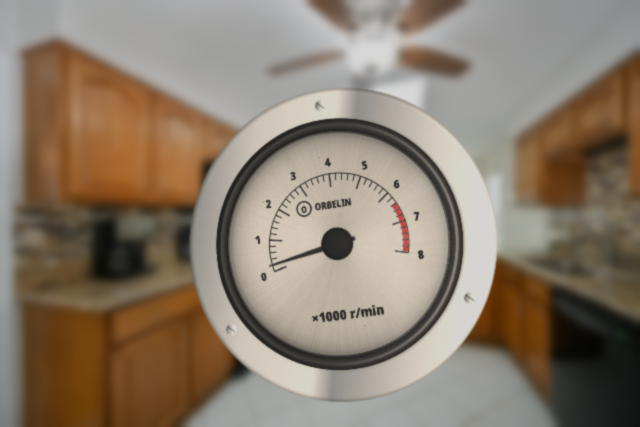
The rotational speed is value=200 unit=rpm
